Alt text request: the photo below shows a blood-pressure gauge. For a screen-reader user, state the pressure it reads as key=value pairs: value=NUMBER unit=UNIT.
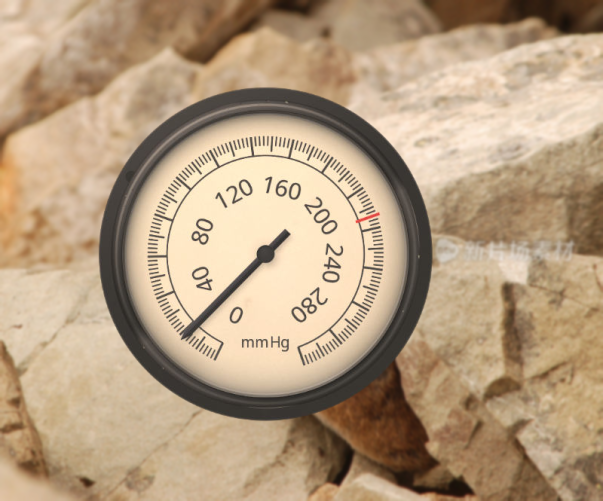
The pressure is value=18 unit=mmHg
